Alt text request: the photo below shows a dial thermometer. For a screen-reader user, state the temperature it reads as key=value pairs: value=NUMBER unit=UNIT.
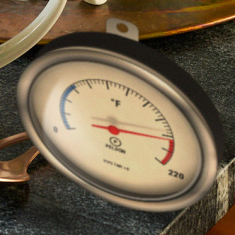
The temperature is value=180 unit=°F
